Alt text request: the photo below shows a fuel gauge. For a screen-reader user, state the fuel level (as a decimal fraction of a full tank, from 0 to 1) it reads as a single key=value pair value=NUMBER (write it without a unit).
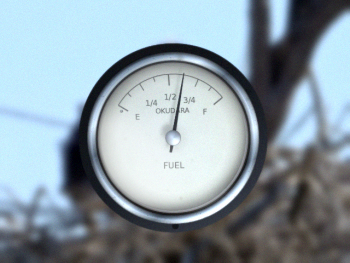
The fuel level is value=0.625
